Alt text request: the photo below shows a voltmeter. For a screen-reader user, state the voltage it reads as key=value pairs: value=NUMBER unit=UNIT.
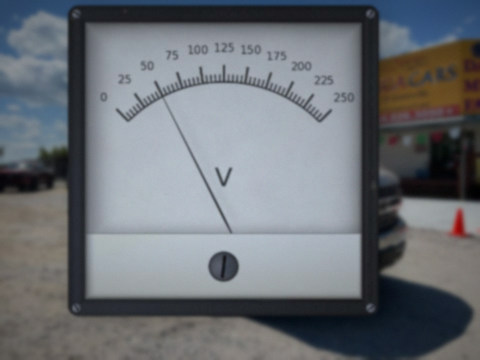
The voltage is value=50 unit=V
